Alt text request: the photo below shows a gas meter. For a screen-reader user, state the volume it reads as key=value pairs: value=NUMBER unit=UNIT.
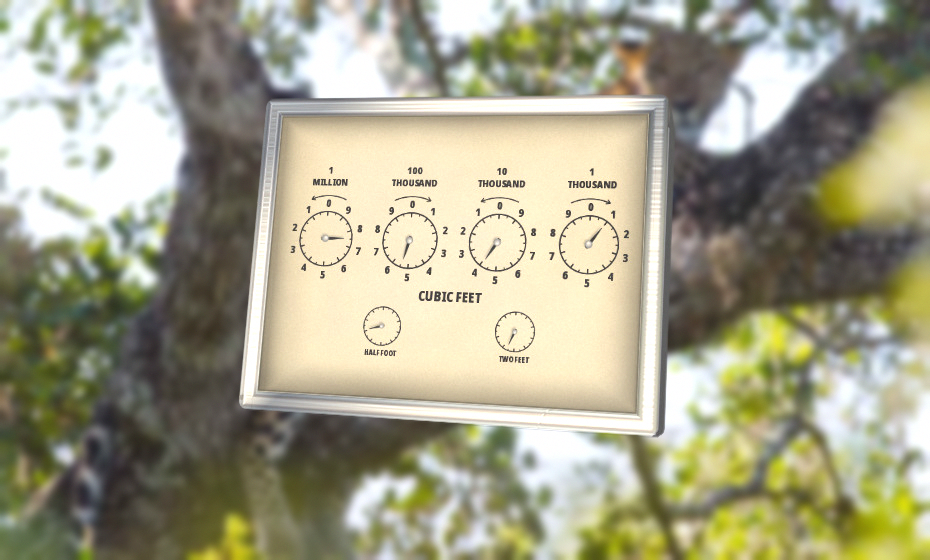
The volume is value=754100 unit=ft³
